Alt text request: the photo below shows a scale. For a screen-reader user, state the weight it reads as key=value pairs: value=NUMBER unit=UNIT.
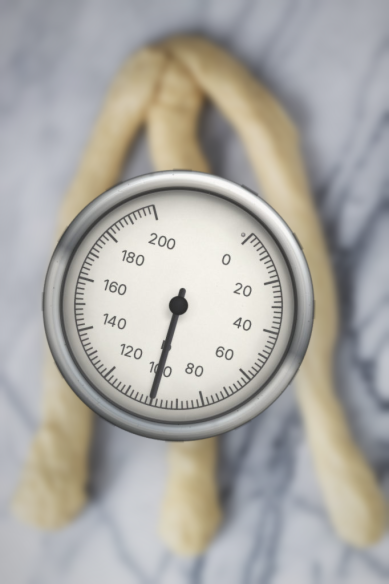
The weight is value=100 unit=lb
